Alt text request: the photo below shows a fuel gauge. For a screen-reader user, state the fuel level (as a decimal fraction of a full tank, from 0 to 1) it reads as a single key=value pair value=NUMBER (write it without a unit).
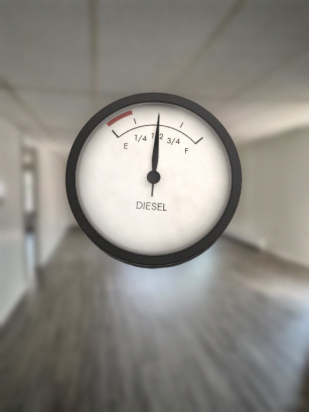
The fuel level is value=0.5
